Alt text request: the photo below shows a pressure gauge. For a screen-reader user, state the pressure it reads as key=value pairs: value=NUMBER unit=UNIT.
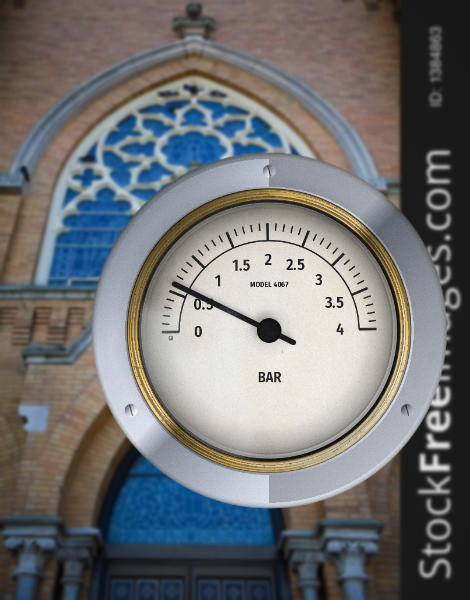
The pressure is value=0.6 unit=bar
